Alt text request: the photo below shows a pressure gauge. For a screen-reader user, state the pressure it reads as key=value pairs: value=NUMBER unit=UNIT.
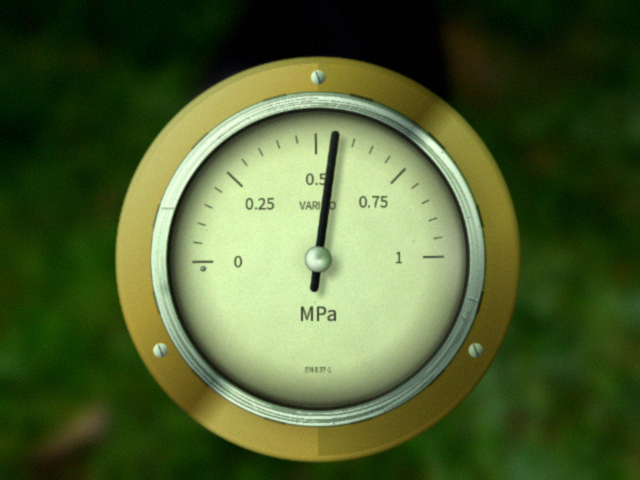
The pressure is value=0.55 unit=MPa
